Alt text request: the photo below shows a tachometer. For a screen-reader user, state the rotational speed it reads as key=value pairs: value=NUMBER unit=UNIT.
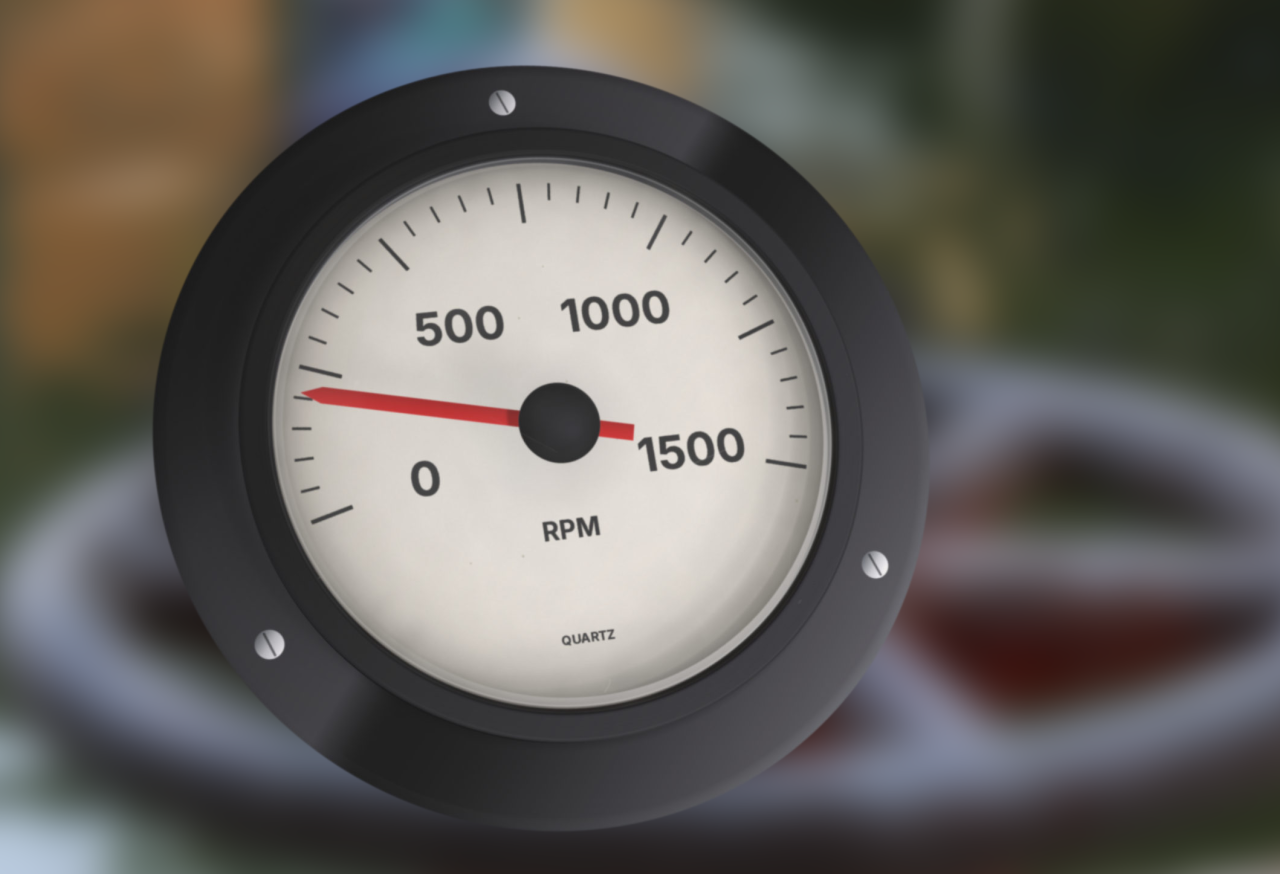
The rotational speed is value=200 unit=rpm
